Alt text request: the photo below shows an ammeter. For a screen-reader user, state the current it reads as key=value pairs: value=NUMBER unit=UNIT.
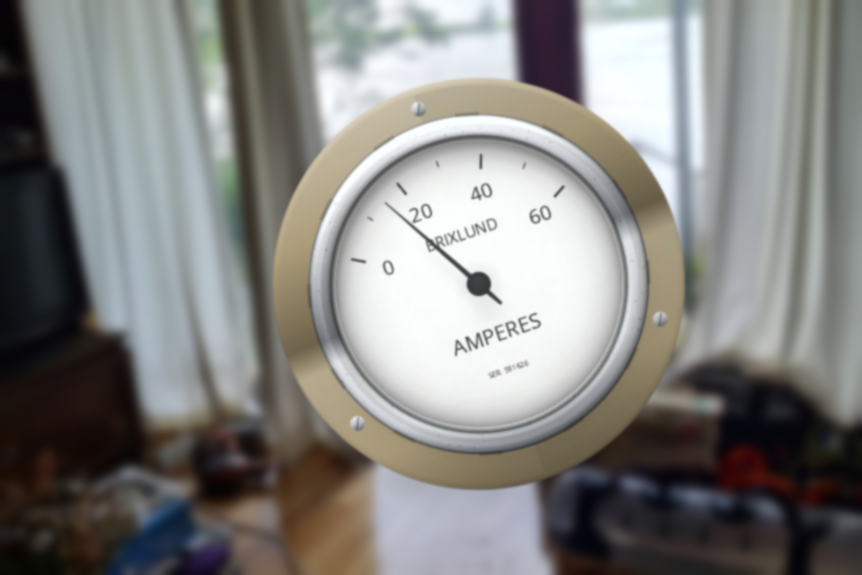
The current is value=15 unit=A
